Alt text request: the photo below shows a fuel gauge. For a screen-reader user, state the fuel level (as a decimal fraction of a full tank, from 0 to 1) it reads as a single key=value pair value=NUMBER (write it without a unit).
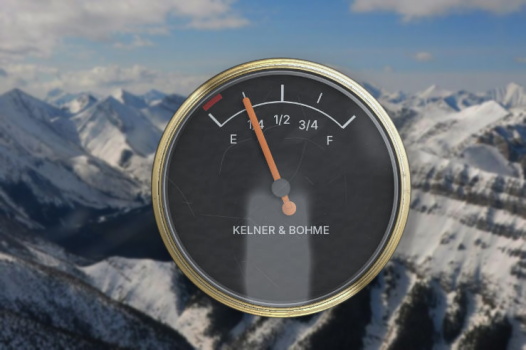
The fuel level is value=0.25
